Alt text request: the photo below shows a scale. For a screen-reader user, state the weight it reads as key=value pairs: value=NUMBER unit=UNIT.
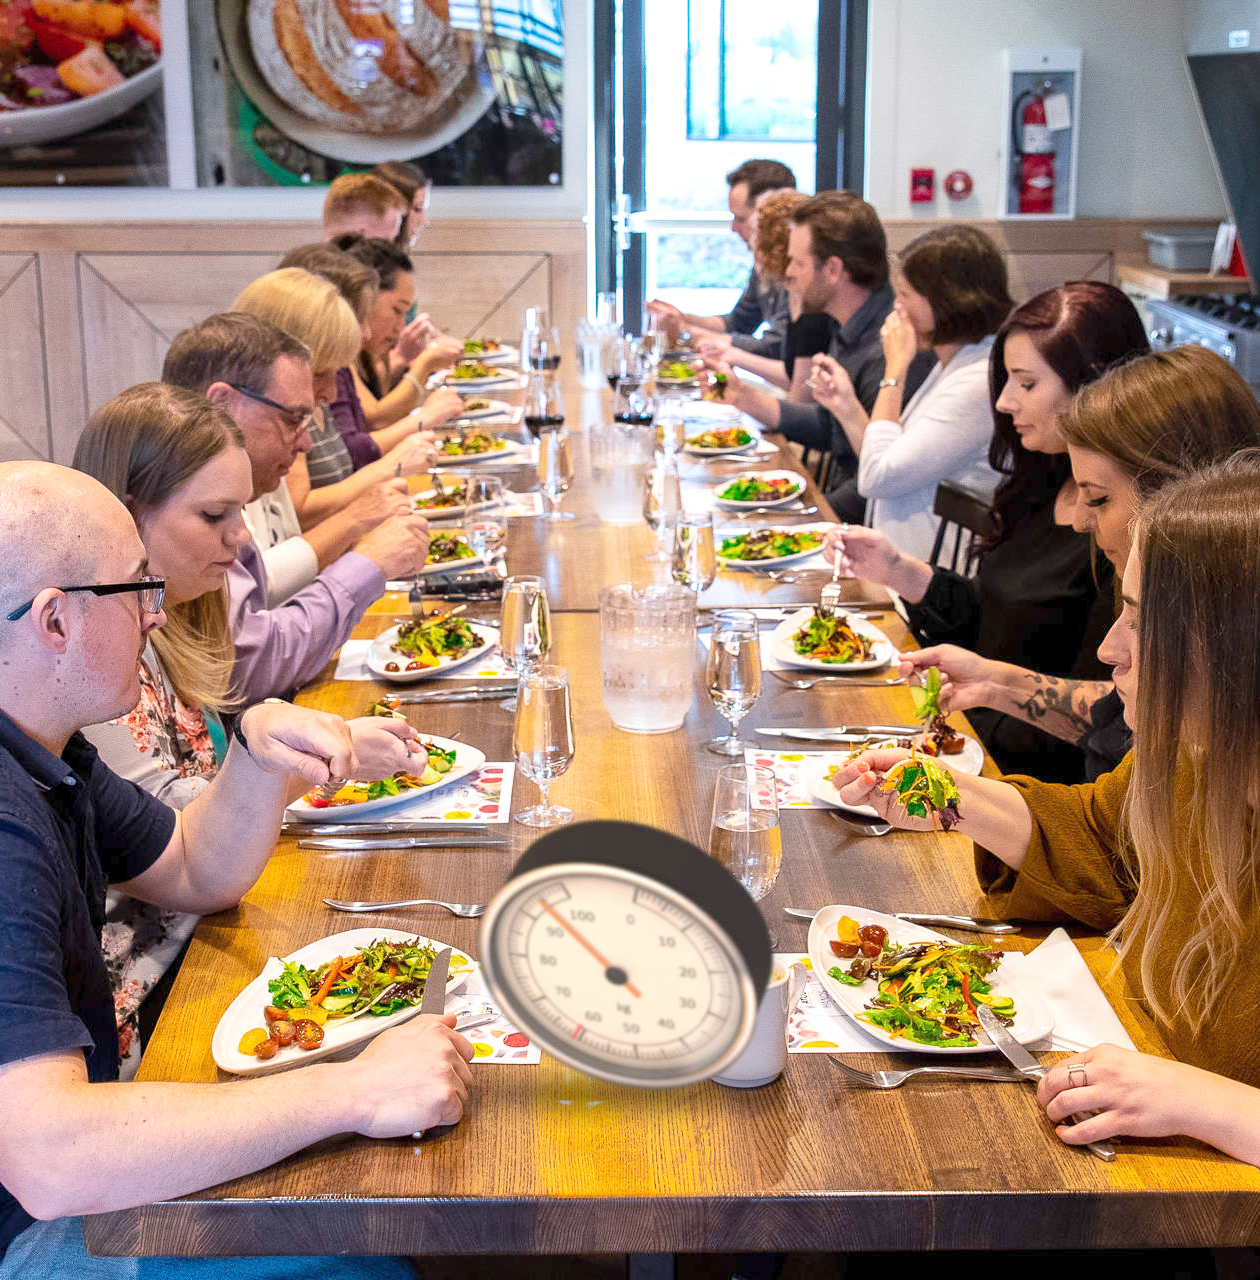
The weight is value=95 unit=kg
